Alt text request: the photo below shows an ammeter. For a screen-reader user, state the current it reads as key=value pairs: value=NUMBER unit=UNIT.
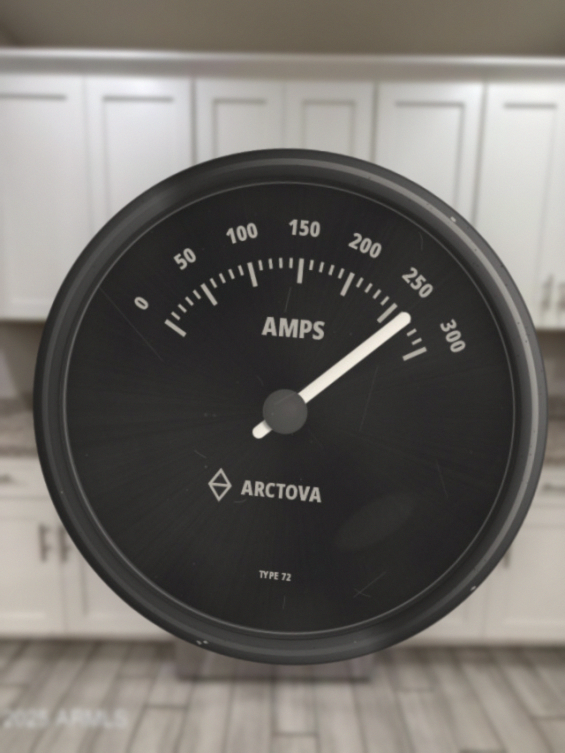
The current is value=265 unit=A
